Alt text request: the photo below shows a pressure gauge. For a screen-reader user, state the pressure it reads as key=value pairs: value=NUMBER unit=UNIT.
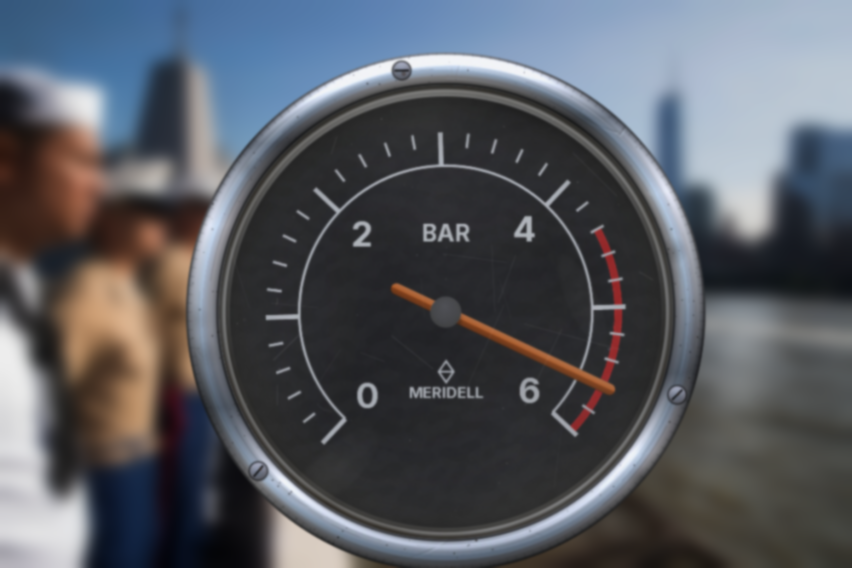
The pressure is value=5.6 unit=bar
